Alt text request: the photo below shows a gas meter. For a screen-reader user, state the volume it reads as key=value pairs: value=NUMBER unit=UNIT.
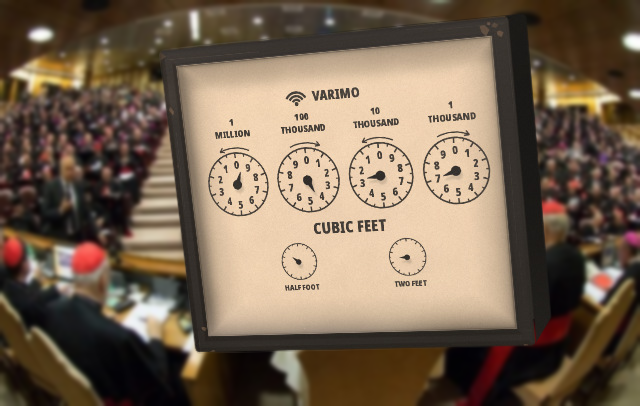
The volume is value=942700 unit=ft³
